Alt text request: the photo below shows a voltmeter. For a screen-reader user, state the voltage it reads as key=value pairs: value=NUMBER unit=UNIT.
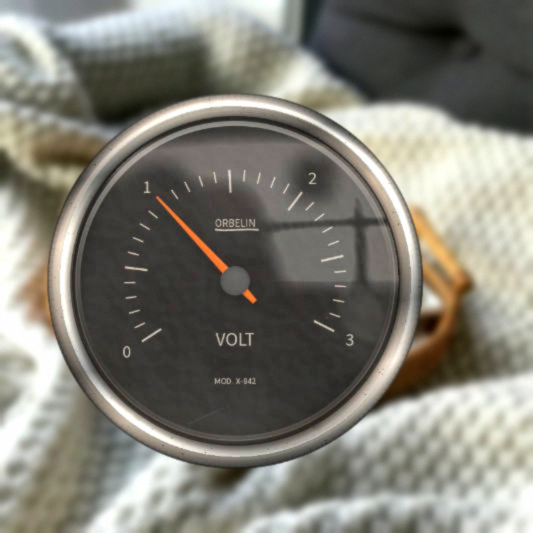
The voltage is value=1 unit=V
